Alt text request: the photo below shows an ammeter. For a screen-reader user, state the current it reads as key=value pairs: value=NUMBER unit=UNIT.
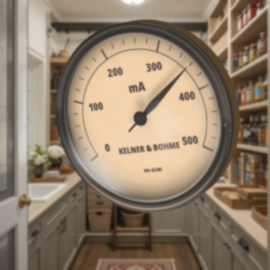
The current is value=360 unit=mA
